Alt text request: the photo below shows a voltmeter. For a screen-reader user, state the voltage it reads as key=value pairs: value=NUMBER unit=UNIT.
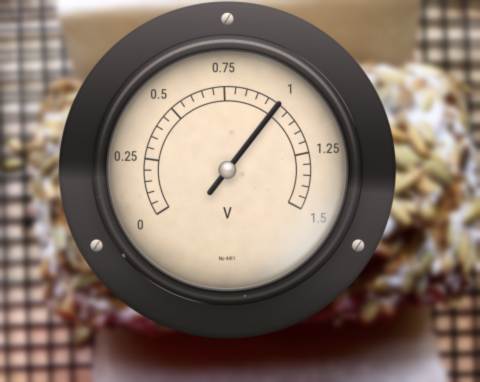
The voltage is value=1 unit=V
